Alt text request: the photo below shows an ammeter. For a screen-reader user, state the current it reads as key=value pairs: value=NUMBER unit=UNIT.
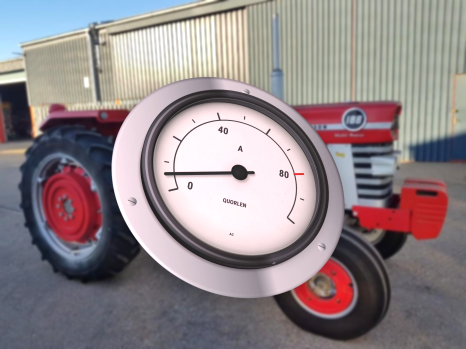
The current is value=5 unit=A
